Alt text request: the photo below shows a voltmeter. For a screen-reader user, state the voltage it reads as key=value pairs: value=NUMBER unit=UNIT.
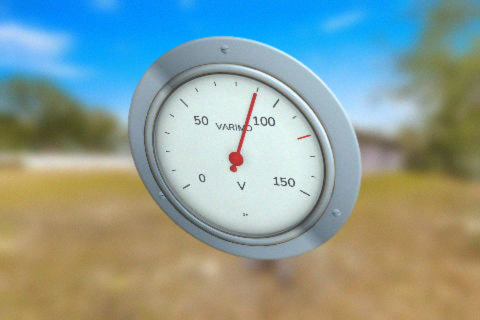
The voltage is value=90 unit=V
